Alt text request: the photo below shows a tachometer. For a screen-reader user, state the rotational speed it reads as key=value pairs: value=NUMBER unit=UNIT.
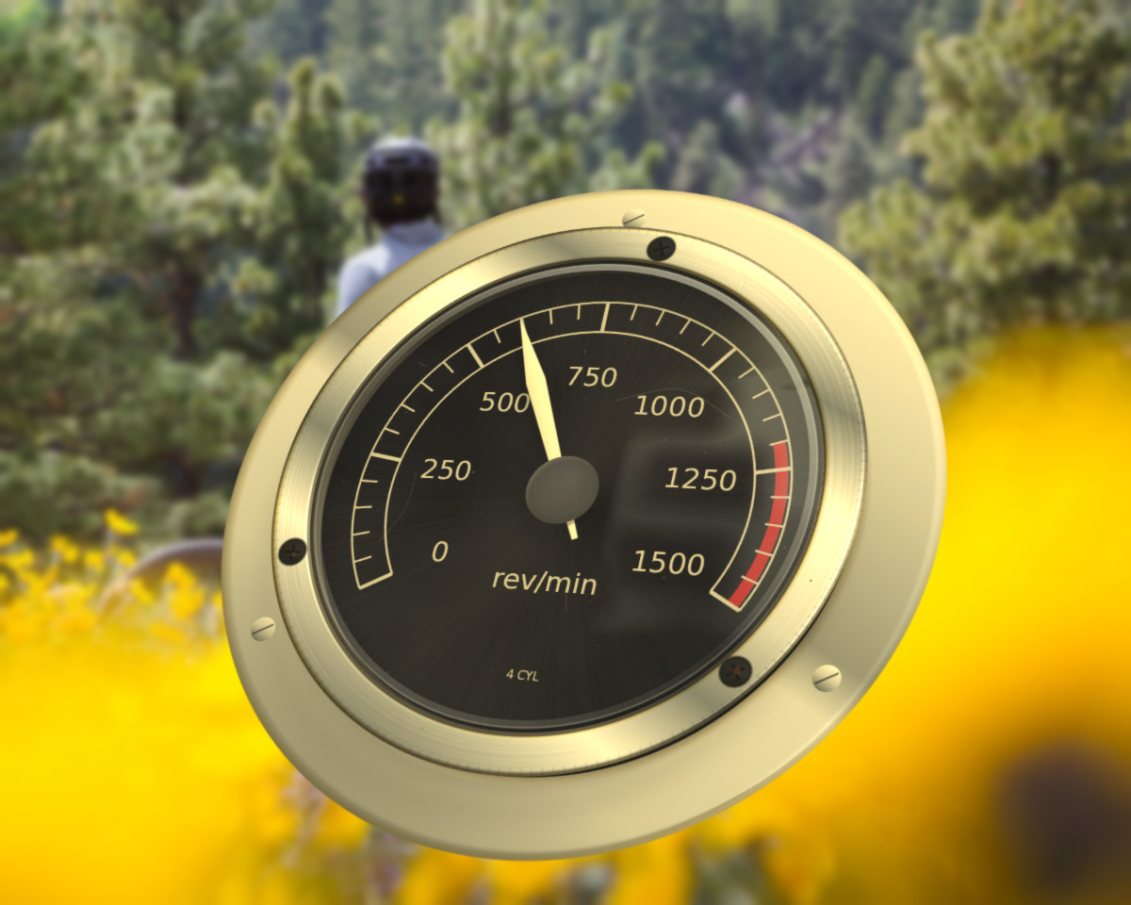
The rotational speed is value=600 unit=rpm
